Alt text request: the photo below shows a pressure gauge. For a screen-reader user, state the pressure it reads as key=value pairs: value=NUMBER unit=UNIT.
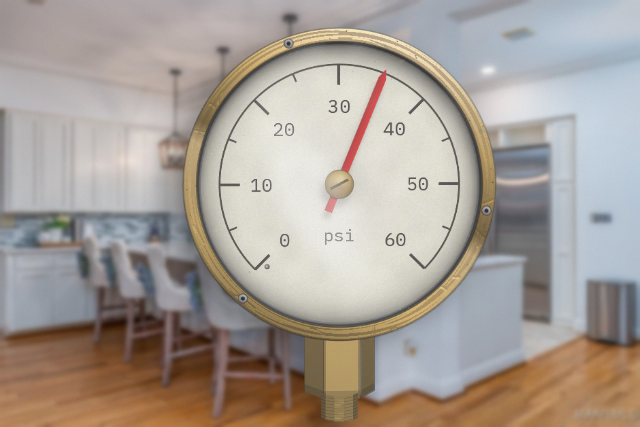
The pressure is value=35 unit=psi
